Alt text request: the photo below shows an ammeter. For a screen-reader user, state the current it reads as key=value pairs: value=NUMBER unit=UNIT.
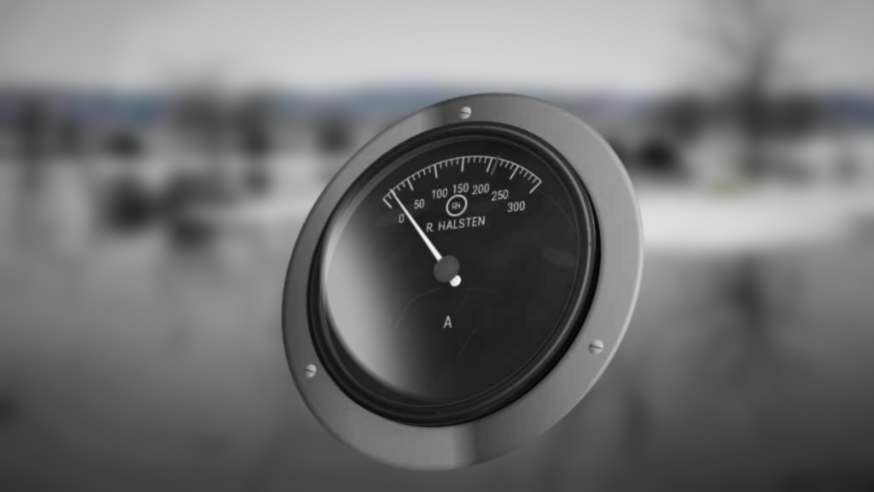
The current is value=20 unit=A
